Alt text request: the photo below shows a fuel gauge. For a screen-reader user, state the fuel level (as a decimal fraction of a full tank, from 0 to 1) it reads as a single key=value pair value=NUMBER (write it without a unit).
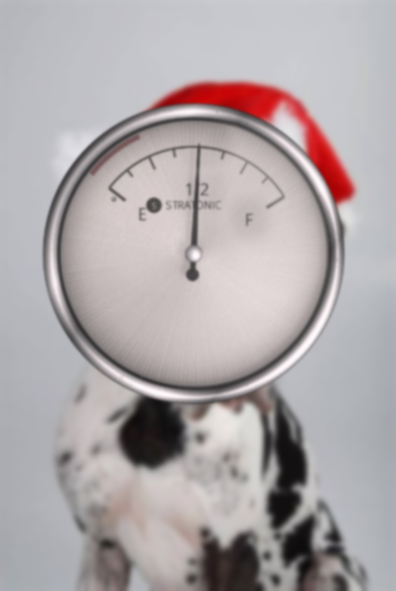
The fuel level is value=0.5
